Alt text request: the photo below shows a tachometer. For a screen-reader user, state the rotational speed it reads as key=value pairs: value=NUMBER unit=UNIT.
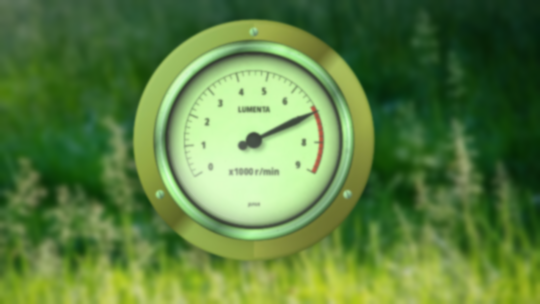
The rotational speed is value=7000 unit=rpm
